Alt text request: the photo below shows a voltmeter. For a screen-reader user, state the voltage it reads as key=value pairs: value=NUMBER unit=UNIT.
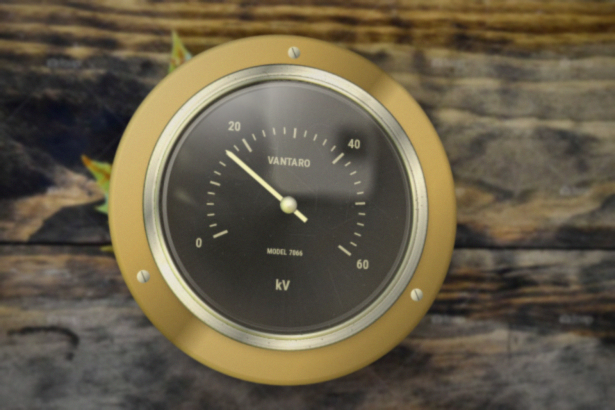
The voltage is value=16 unit=kV
